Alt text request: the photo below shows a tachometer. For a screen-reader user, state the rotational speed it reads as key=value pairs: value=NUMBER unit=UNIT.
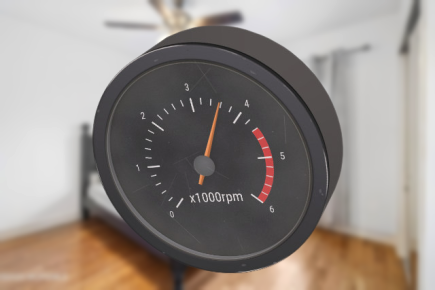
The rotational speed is value=3600 unit=rpm
